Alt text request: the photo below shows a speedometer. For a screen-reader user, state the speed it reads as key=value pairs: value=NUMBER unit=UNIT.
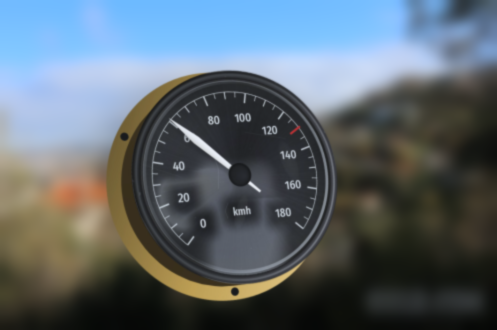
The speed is value=60 unit=km/h
